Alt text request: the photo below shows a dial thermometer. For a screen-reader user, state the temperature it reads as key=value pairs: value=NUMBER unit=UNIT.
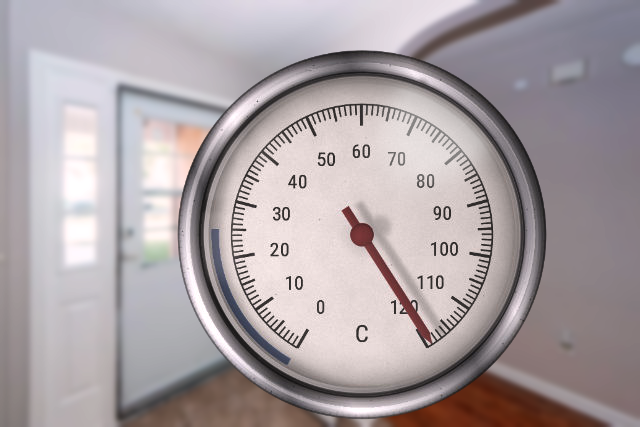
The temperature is value=119 unit=°C
